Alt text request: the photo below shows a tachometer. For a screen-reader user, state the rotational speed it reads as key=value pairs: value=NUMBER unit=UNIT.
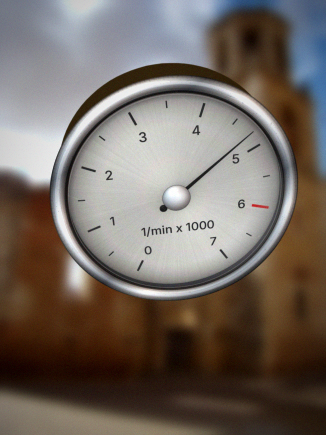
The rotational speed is value=4750 unit=rpm
